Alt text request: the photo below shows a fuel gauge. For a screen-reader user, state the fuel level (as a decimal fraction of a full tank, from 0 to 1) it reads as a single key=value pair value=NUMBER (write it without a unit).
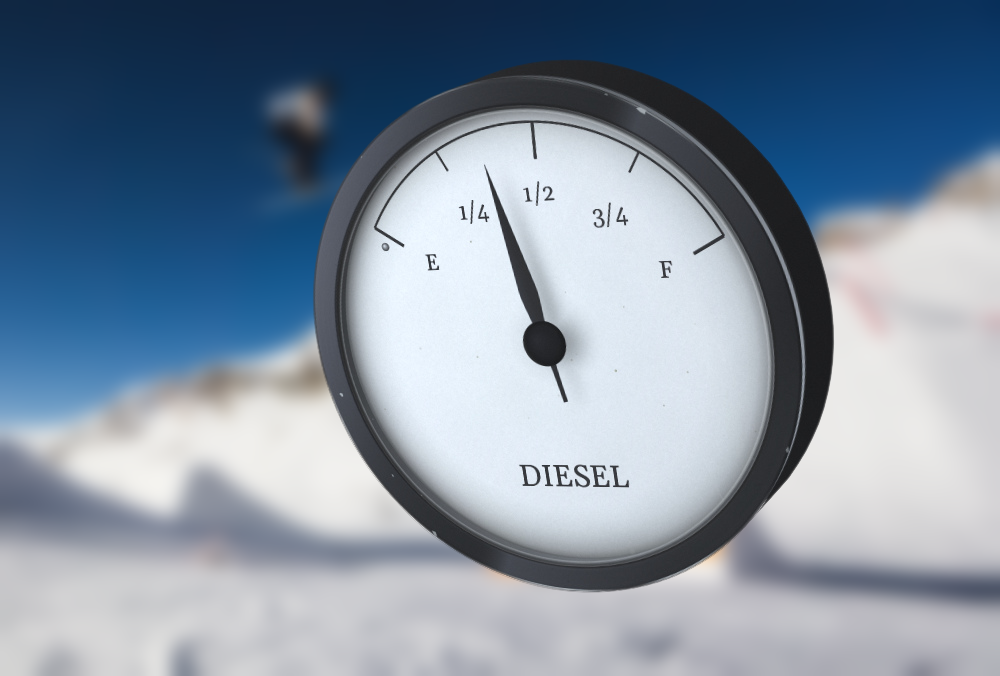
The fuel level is value=0.375
